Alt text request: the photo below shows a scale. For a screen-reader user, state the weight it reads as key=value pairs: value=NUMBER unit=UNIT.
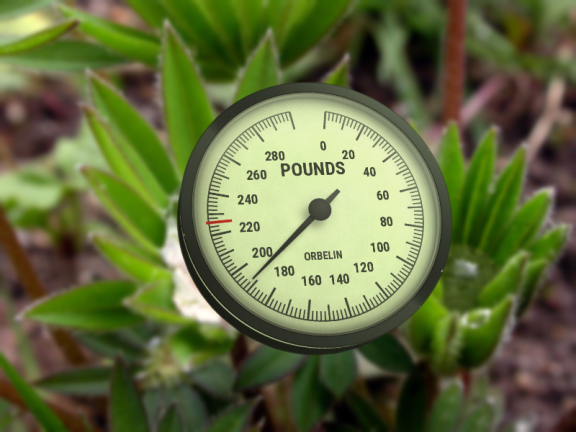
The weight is value=192 unit=lb
